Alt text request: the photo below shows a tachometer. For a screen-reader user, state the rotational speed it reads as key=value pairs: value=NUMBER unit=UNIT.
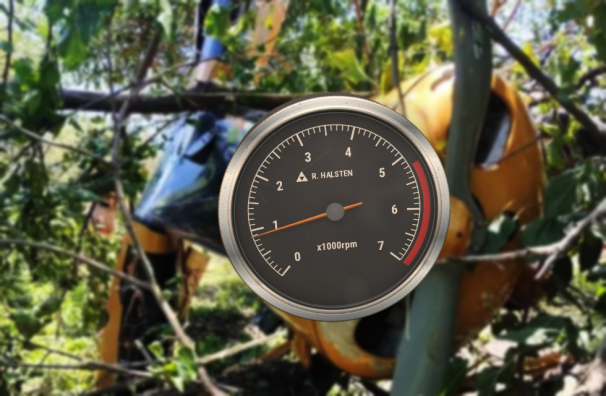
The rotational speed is value=900 unit=rpm
